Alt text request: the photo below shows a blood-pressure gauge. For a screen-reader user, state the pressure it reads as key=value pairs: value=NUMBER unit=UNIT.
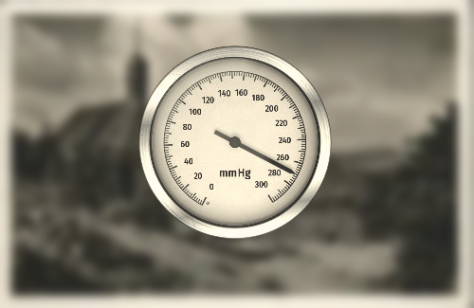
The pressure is value=270 unit=mmHg
